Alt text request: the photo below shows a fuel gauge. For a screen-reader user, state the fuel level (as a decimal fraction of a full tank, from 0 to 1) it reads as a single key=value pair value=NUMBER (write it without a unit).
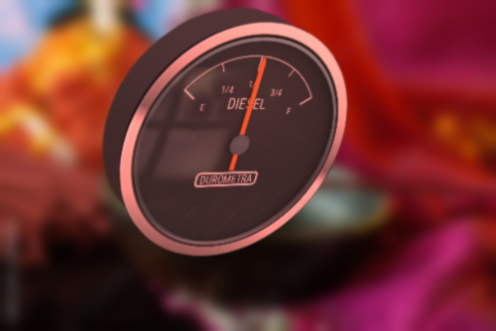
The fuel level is value=0.5
